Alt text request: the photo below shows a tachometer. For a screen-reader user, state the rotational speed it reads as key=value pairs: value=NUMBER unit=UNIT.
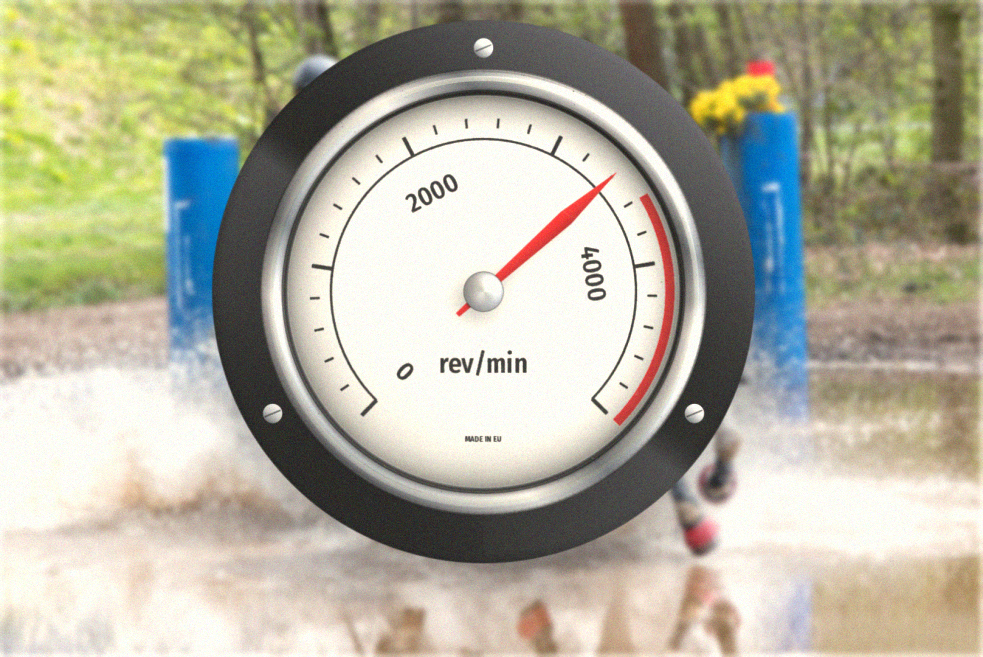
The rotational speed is value=3400 unit=rpm
